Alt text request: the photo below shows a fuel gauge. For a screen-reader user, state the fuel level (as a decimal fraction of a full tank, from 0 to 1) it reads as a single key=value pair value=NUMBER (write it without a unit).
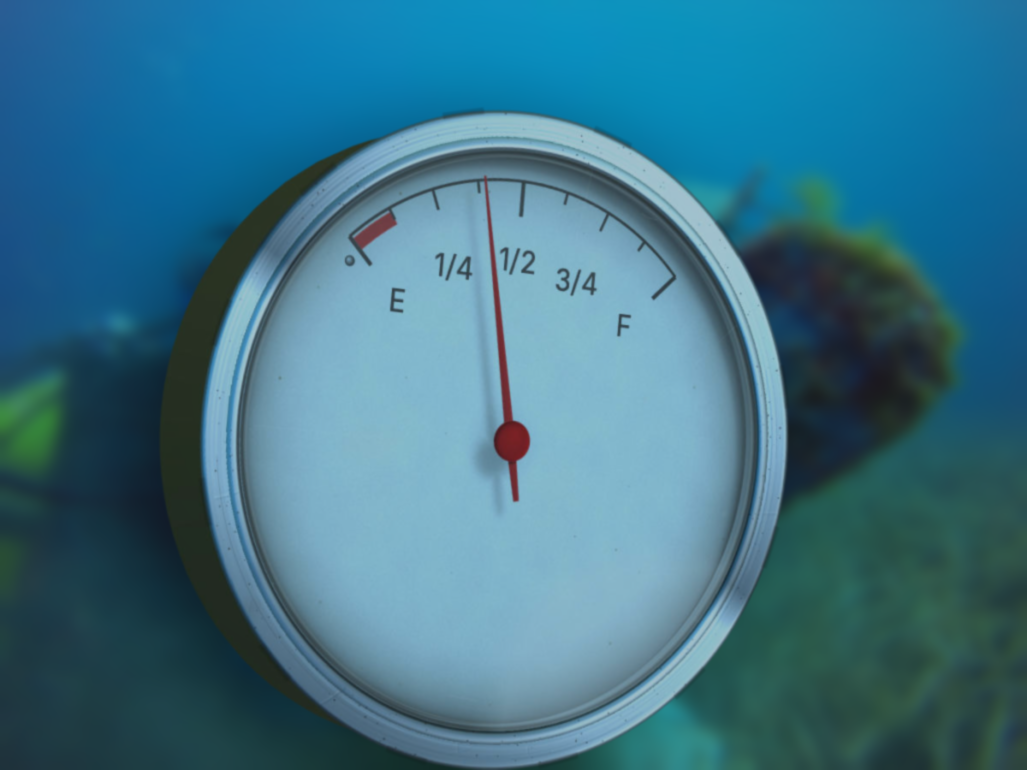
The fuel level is value=0.375
